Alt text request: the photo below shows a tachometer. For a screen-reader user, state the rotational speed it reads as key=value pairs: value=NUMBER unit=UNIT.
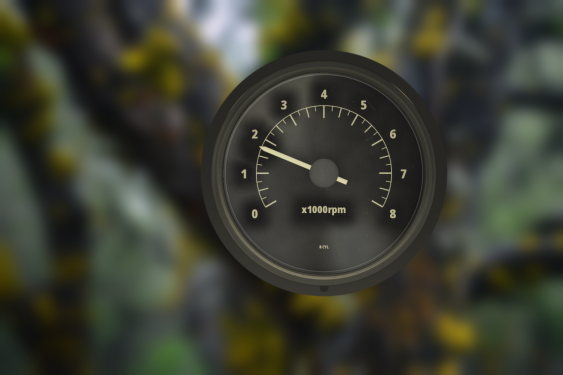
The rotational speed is value=1750 unit=rpm
